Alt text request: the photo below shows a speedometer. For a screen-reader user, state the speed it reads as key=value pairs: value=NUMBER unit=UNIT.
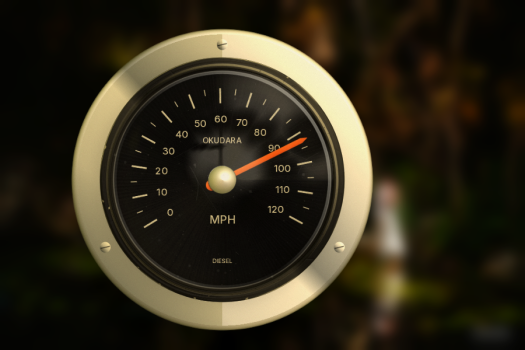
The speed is value=92.5 unit=mph
